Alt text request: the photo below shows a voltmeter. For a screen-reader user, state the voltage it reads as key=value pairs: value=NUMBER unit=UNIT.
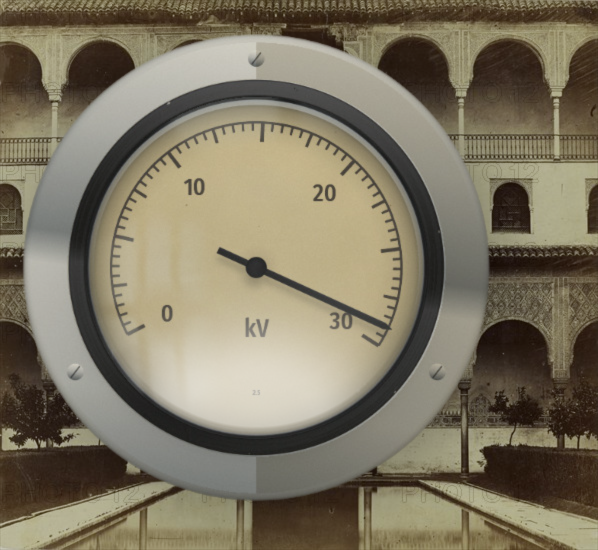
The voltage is value=29 unit=kV
